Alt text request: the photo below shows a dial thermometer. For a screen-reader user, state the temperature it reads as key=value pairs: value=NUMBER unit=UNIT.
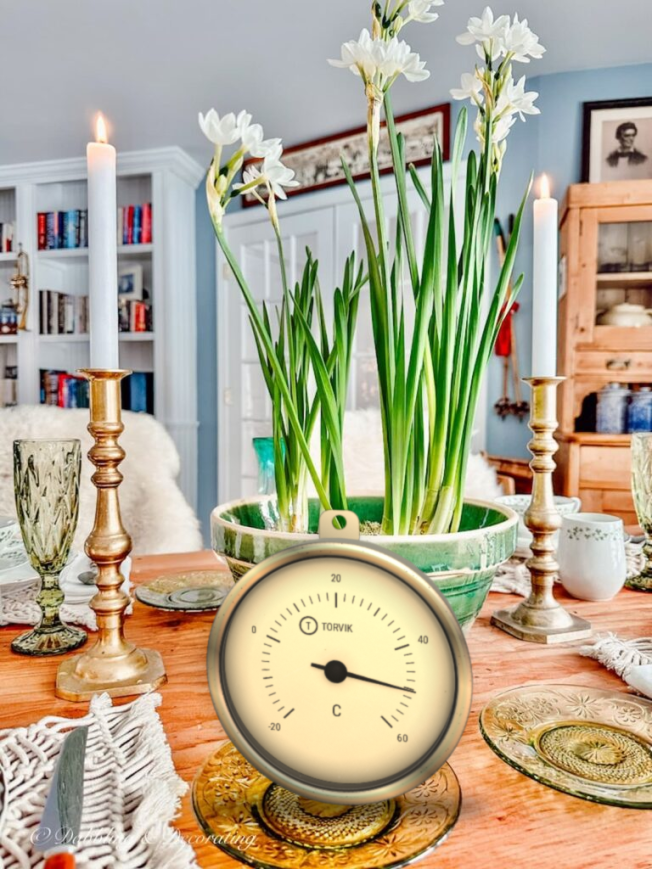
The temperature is value=50 unit=°C
